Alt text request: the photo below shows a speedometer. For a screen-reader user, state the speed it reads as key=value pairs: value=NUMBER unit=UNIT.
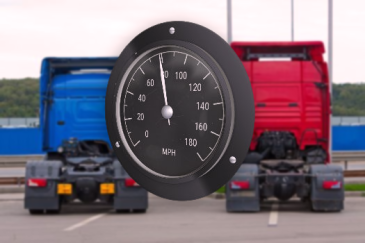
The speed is value=80 unit=mph
